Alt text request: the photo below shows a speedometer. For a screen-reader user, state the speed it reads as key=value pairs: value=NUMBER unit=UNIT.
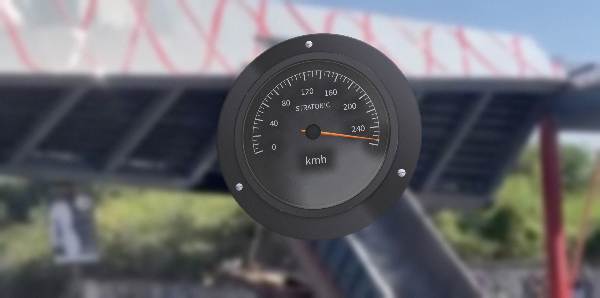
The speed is value=255 unit=km/h
